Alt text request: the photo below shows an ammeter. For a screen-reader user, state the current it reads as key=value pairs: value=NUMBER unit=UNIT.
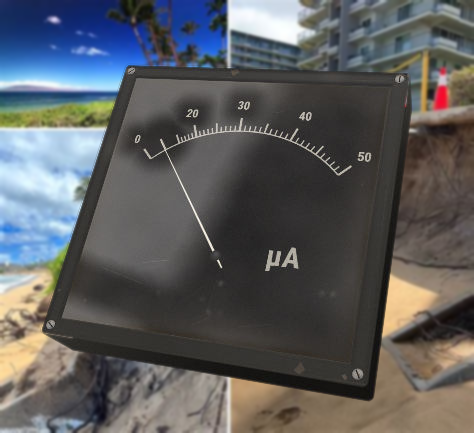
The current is value=10 unit=µA
